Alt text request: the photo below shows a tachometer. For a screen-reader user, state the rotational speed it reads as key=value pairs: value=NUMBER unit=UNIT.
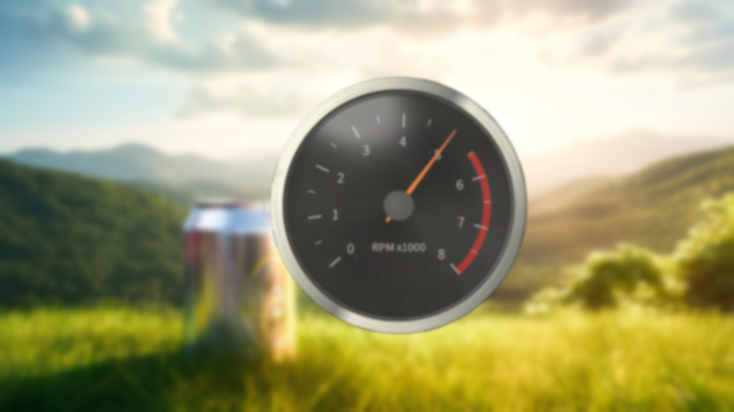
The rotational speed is value=5000 unit=rpm
